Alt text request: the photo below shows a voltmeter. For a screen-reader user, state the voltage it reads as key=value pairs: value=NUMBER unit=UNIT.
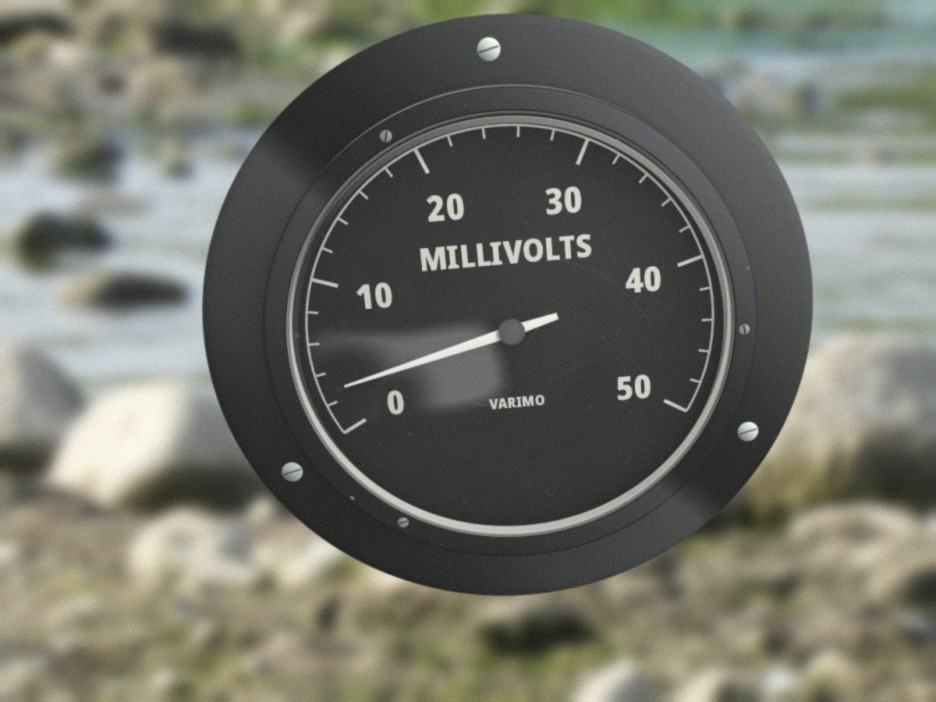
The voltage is value=3 unit=mV
